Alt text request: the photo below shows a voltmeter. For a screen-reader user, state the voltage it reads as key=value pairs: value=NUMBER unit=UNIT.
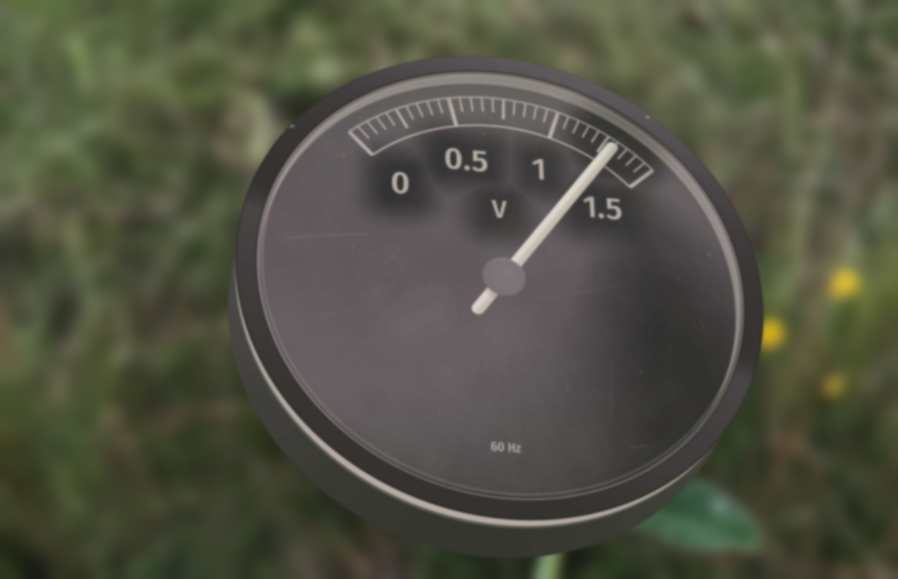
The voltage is value=1.3 unit=V
